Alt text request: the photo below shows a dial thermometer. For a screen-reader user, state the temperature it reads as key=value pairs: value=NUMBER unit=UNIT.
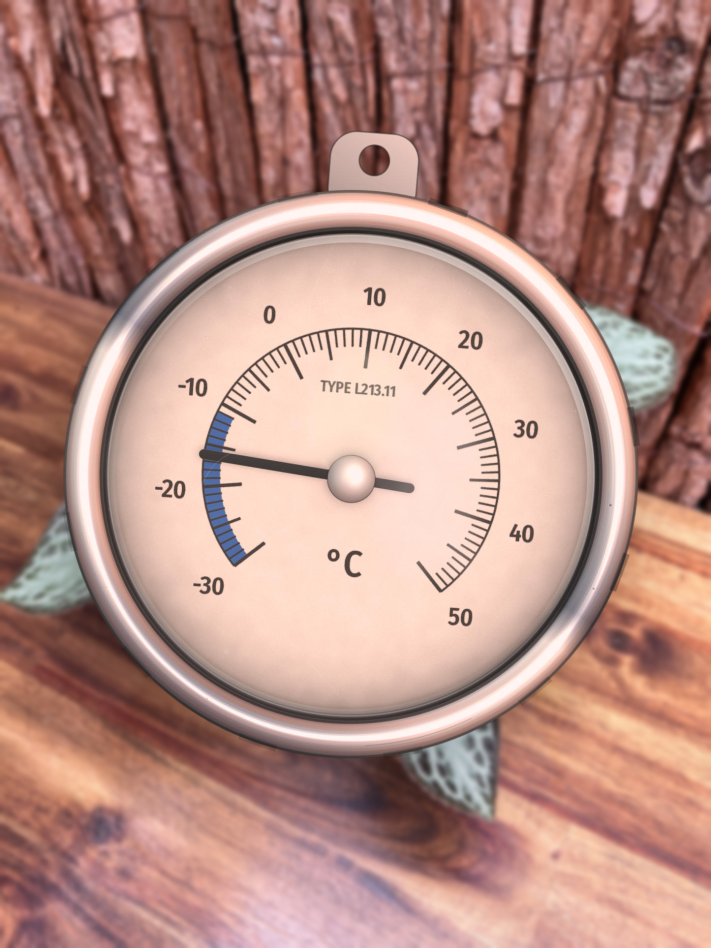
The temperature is value=-16 unit=°C
